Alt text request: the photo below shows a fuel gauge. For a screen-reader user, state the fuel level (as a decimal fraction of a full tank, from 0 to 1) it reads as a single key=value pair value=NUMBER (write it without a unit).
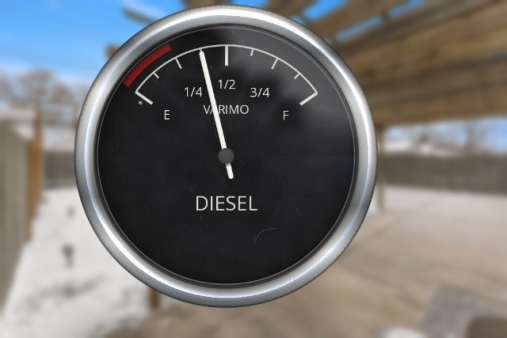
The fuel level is value=0.375
